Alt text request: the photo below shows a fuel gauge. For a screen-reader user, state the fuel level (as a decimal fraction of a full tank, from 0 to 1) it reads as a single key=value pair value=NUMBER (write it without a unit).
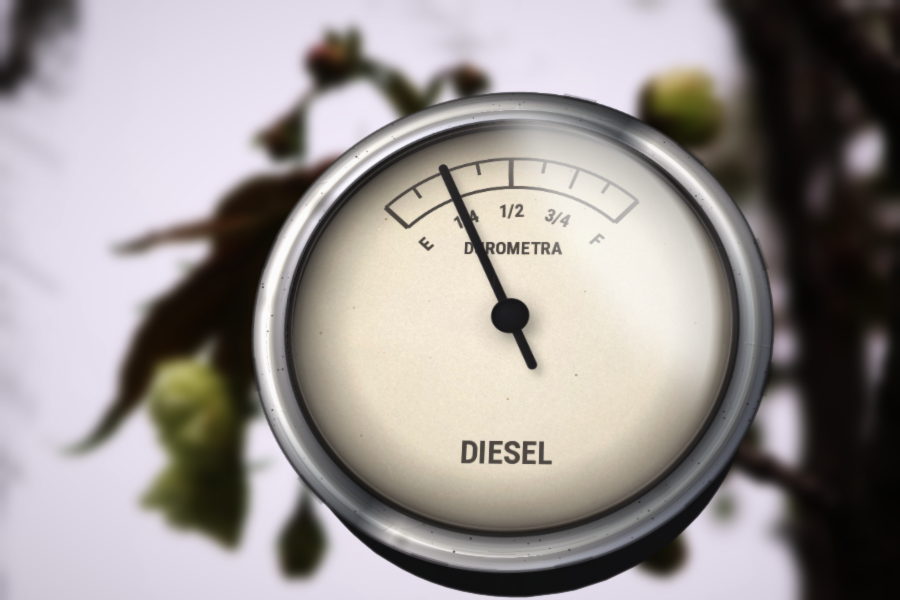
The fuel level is value=0.25
